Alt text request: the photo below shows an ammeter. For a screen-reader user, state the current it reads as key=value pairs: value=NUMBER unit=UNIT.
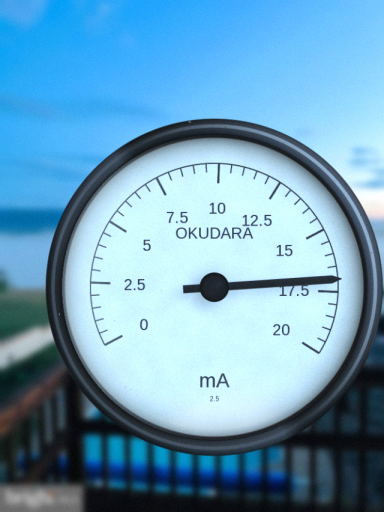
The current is value=17 unit=mA
